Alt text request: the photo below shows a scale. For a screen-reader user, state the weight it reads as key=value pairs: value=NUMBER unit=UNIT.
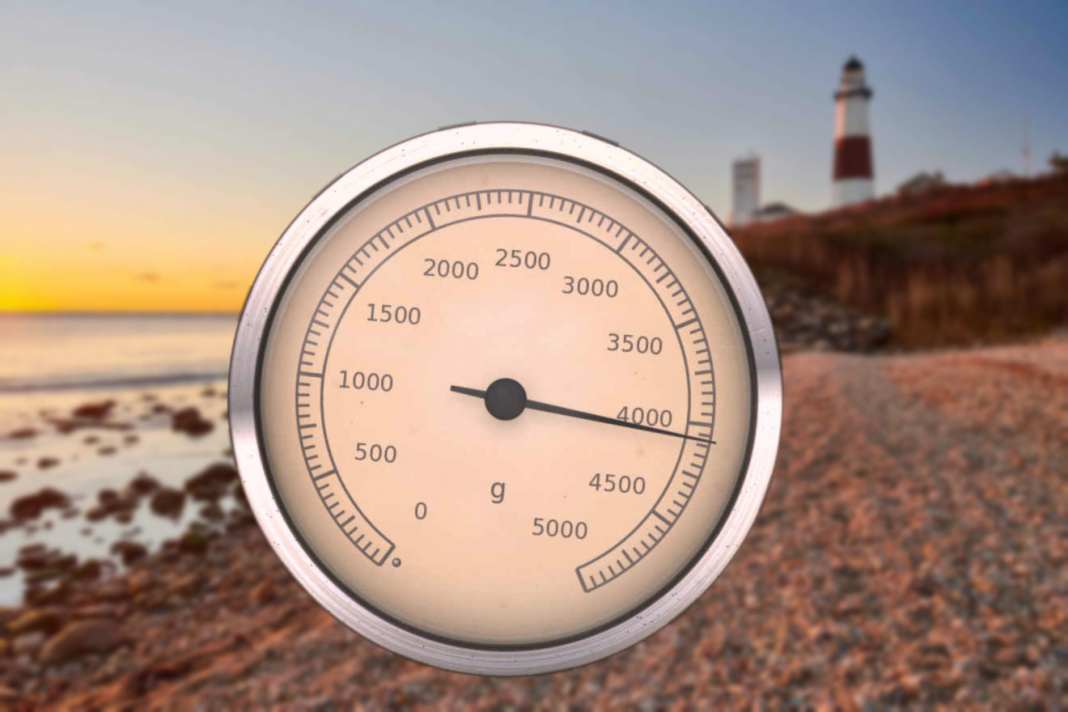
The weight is value=4075 unit=g
